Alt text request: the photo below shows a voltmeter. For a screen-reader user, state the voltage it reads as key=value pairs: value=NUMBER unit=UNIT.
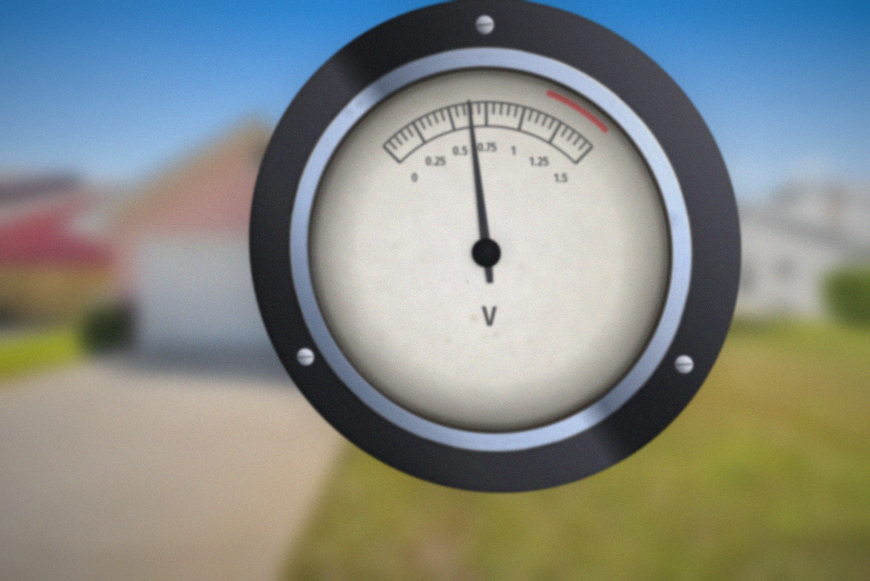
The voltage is value=0.65 unit=V
